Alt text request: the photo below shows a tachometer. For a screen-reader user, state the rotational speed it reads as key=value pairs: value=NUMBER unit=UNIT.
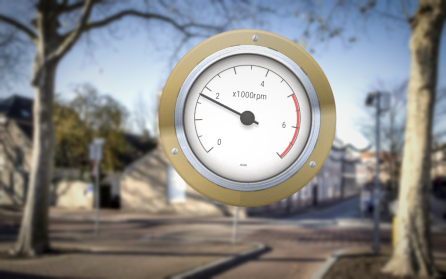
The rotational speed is value=1750 unit=rpm
